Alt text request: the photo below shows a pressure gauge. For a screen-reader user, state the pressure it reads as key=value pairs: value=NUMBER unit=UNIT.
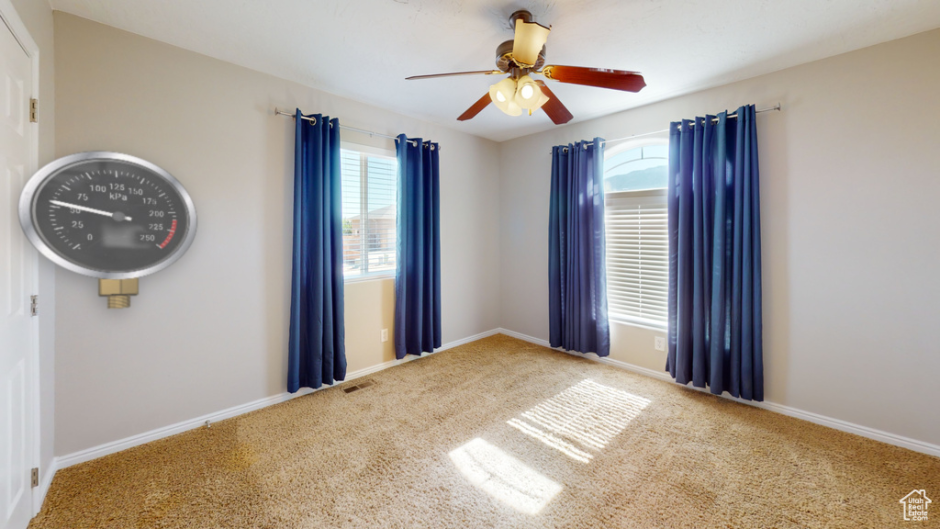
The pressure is value=55 unit=kPa
